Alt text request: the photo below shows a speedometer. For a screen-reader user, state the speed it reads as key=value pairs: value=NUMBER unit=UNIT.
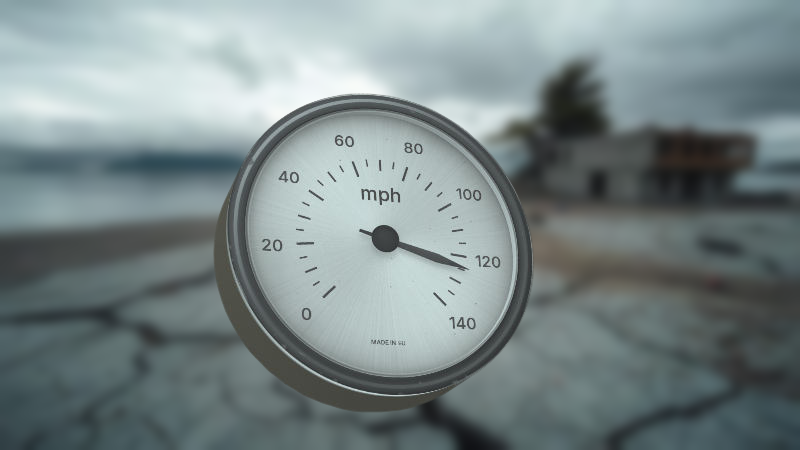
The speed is value=125 unit=mph
